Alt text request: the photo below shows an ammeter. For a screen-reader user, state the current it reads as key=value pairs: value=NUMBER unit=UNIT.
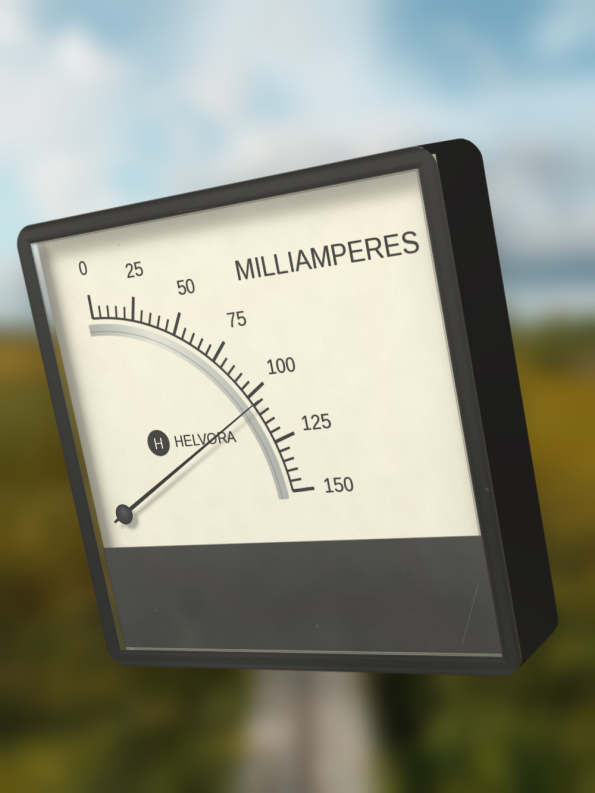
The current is value=105 unit=mA
